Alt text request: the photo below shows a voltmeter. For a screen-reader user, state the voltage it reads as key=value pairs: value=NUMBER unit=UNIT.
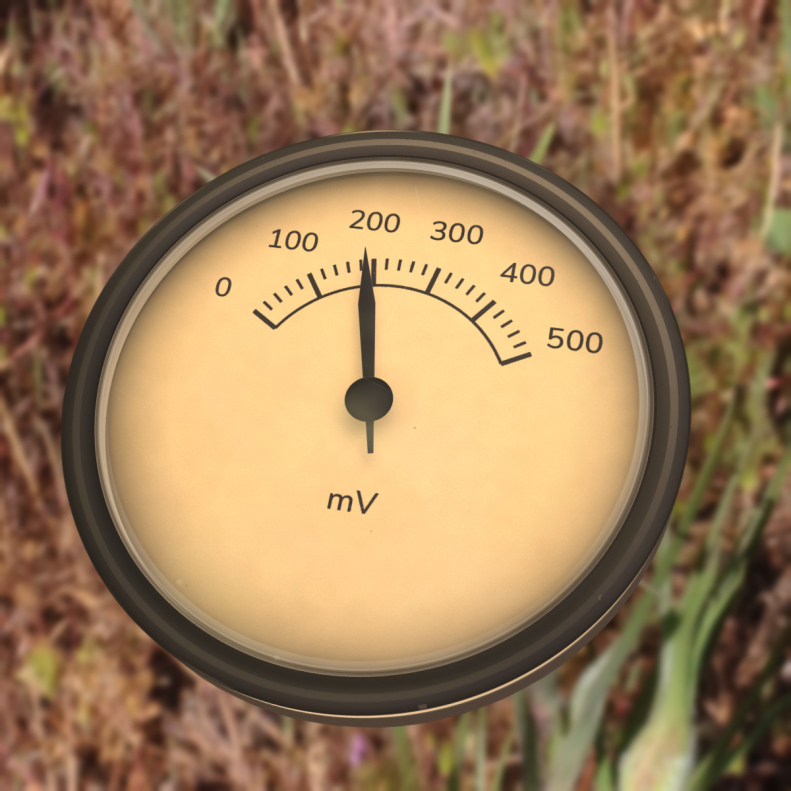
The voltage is value=190 unit=mV
